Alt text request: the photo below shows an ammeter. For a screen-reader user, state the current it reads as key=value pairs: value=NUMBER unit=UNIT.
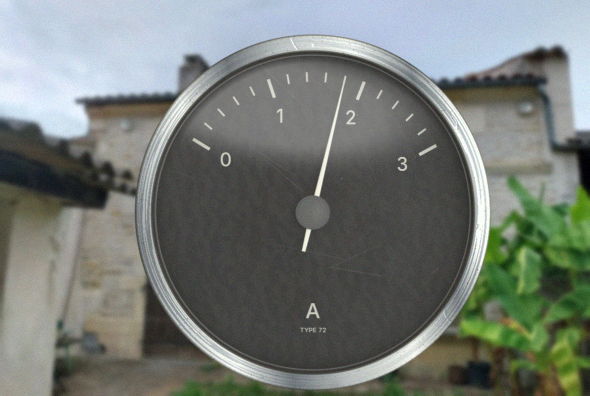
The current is value=1.8 unit=A
